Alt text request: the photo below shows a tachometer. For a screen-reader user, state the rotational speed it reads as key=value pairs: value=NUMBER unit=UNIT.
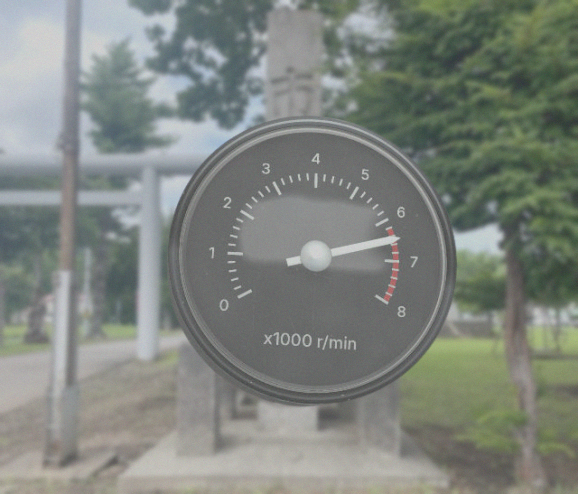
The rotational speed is value=6500 unit=rpm
